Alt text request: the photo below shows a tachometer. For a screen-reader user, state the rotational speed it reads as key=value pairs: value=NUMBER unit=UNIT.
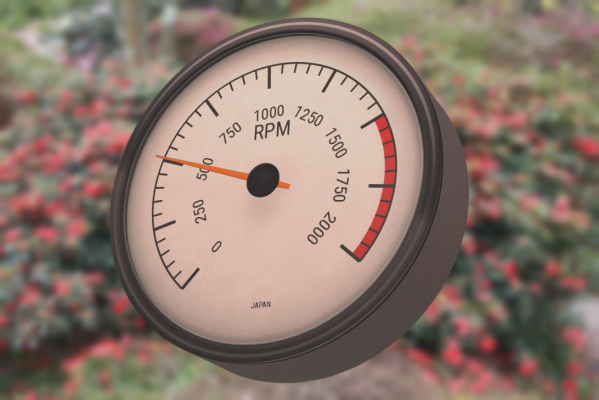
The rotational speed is value=500 unit=rpm
